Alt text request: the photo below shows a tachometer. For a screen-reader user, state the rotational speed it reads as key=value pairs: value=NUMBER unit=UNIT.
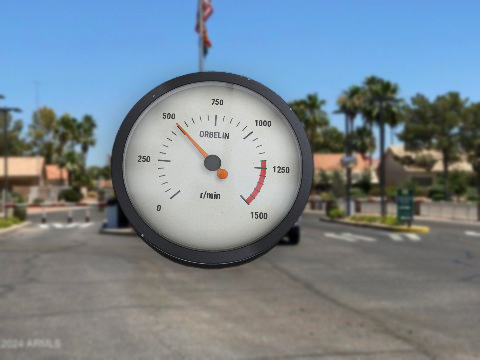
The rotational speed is value=500 unit=rpm
